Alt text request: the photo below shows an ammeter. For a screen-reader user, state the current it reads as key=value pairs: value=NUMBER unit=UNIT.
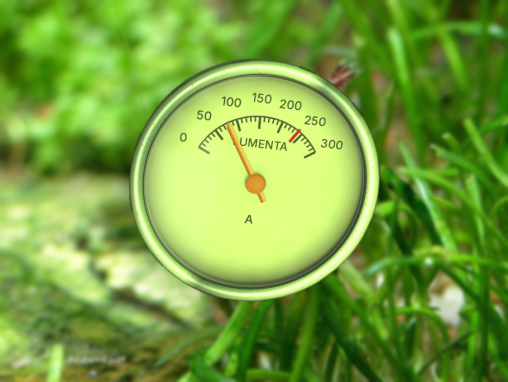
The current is value=80 unit=A
